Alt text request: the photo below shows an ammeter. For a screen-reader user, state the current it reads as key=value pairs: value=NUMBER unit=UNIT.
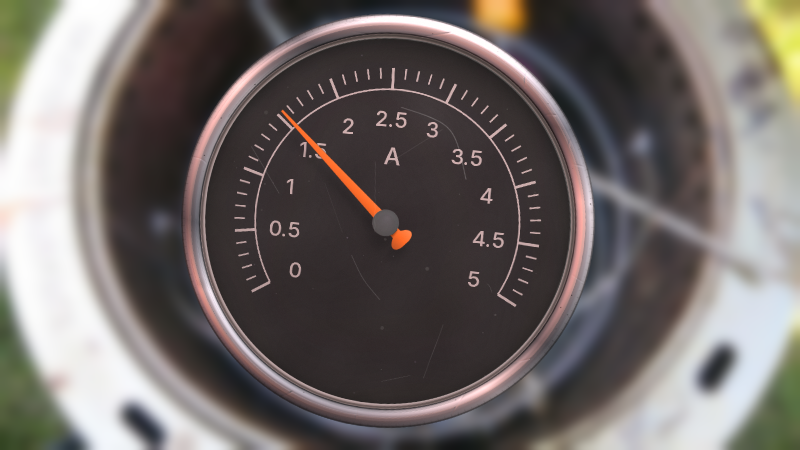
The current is value=1.55 unit=A
